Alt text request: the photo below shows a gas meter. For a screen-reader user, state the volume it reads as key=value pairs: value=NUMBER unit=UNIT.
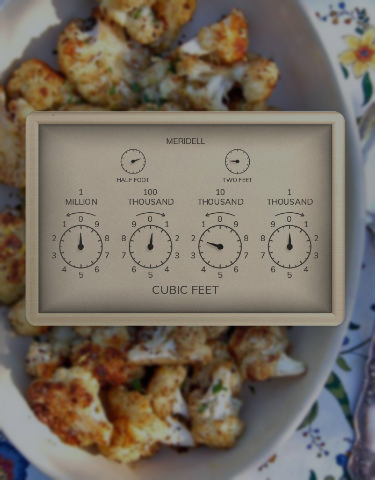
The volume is value=2000 unit=ft³
